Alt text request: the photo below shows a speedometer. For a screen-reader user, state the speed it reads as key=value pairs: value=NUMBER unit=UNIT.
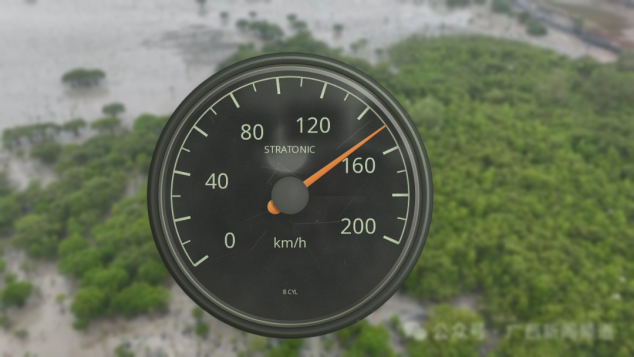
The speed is value=150 unit=km/h
